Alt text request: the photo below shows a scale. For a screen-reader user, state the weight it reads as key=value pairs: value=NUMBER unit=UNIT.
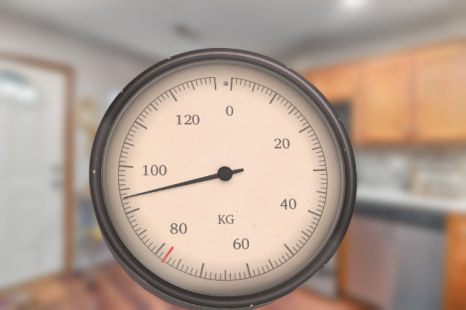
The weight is value=93 unit=kg
